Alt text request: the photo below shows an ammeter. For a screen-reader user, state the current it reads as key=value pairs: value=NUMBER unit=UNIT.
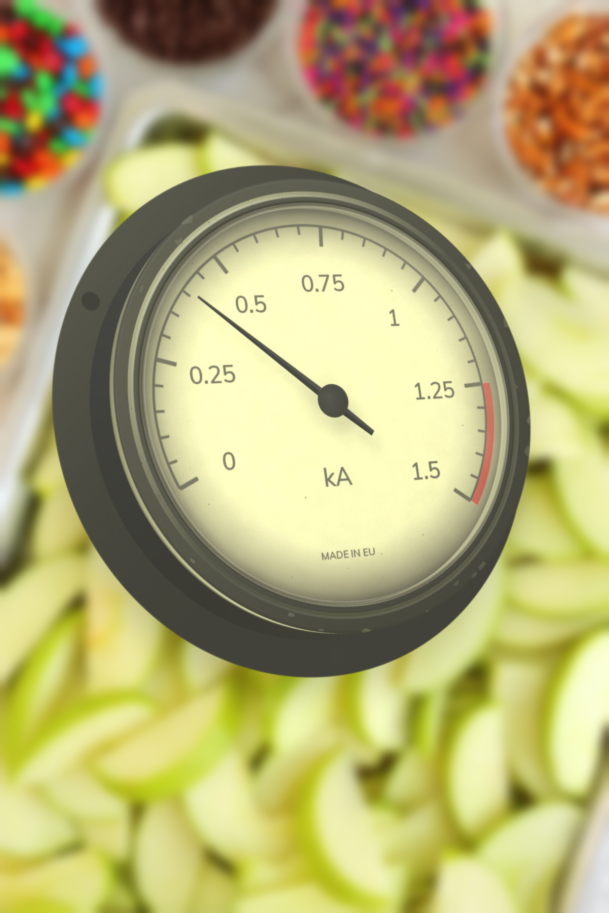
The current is value=0.4 unit=kA
